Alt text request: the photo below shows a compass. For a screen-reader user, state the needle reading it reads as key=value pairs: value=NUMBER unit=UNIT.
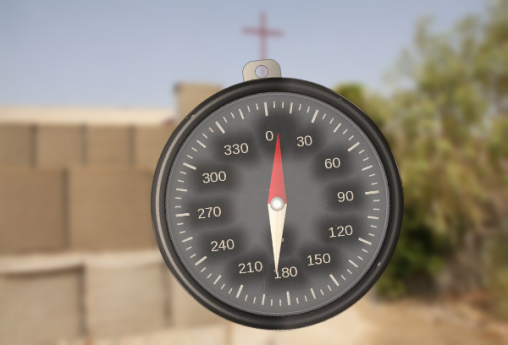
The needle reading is value=7.5 unit=°
